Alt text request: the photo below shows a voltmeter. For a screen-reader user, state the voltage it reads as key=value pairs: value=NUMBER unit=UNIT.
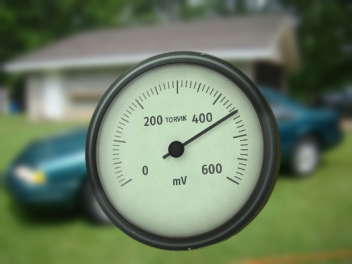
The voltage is value=450 unit=mV
